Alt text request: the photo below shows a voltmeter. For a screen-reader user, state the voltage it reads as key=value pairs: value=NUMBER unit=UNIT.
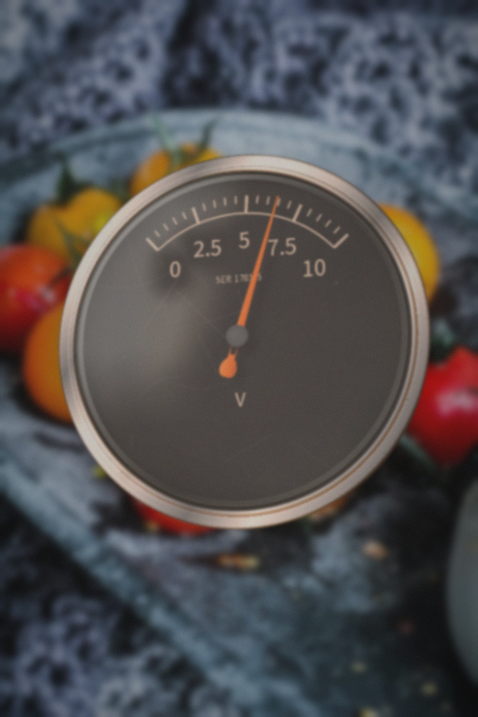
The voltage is value=6.5 unit=V
